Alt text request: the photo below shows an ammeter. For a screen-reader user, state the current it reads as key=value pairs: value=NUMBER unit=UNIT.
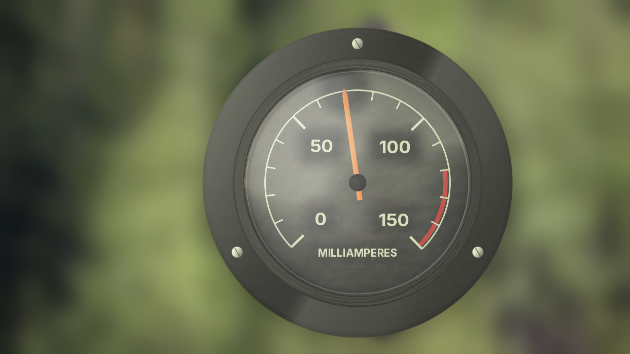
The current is value=70 unit=mA
